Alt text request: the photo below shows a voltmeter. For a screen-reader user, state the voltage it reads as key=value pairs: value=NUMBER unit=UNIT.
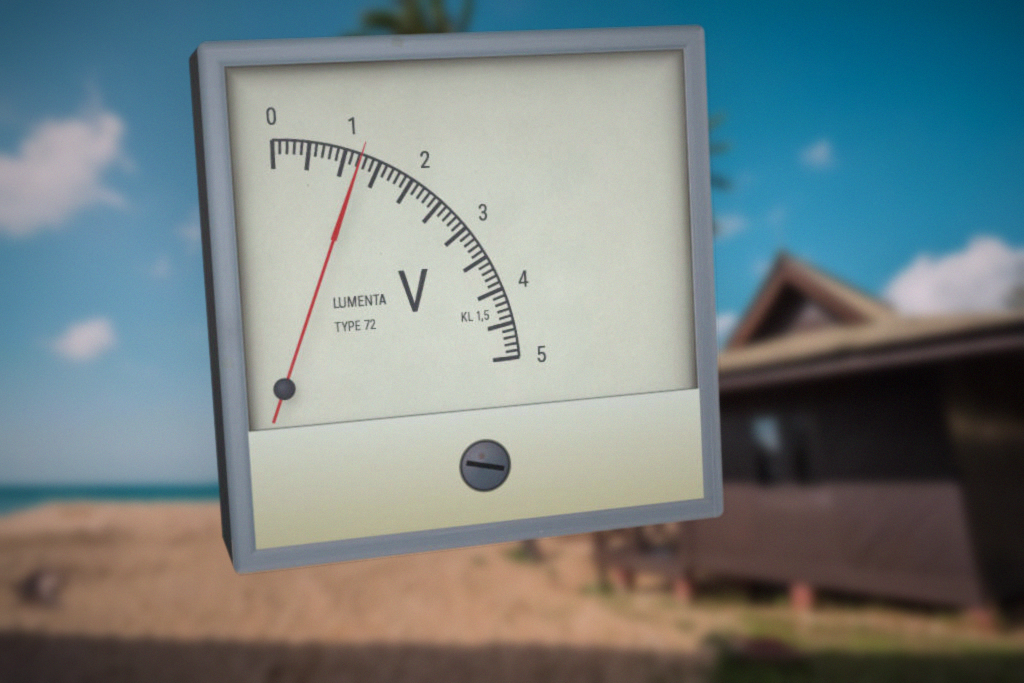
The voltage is value=1.2 unit=V
